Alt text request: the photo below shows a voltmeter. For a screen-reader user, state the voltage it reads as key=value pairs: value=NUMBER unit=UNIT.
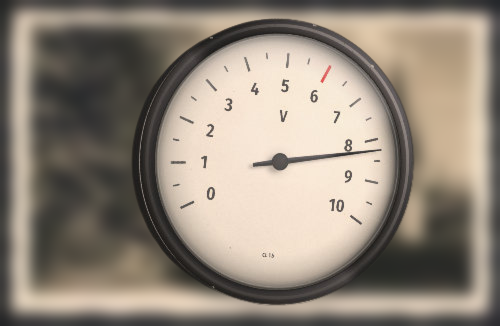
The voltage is value=8.25 unit=V
